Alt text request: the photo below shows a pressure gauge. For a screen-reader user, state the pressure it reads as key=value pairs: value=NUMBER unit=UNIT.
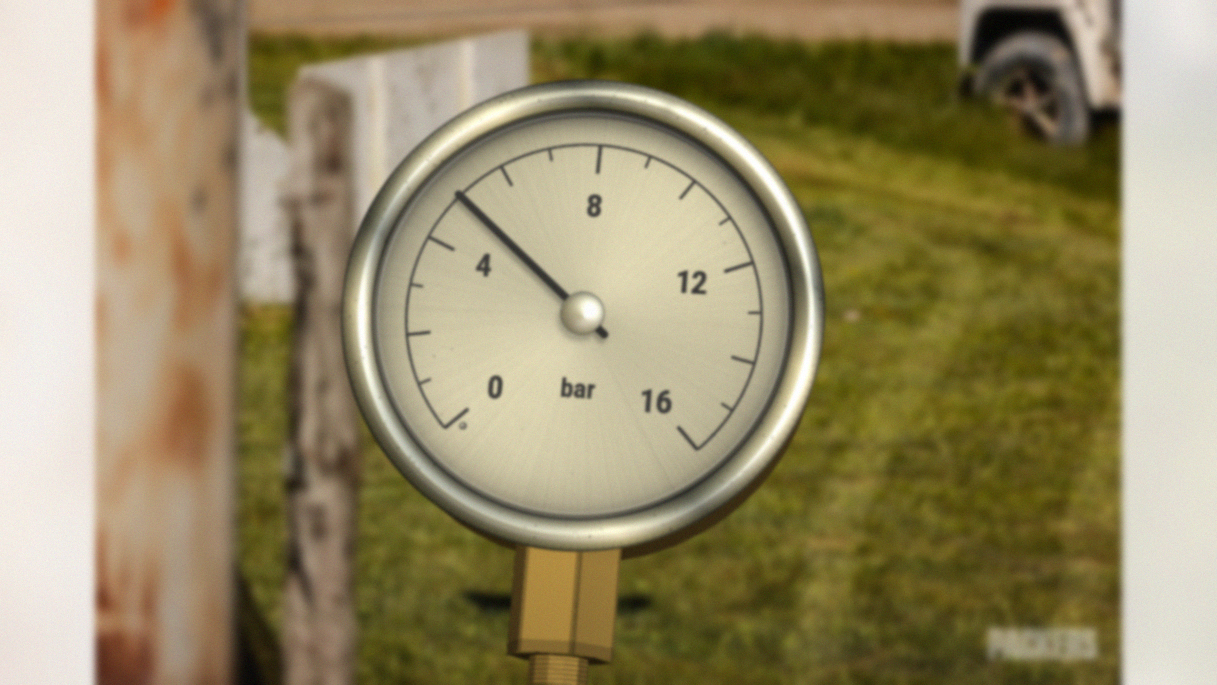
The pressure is value=5 unit=bar
